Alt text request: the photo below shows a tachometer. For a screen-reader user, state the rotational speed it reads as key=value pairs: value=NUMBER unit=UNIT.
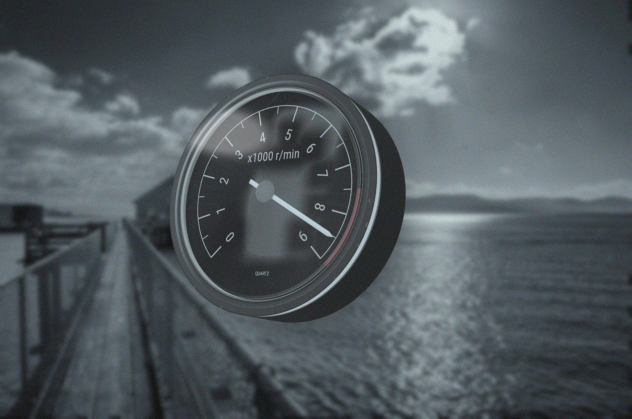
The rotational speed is value=8500 unit=rpm
